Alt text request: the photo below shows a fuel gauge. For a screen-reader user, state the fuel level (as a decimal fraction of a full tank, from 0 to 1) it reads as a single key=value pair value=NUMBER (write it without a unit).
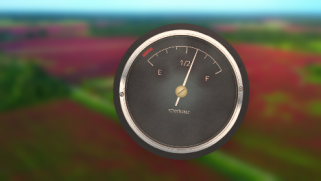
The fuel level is value=0.625
